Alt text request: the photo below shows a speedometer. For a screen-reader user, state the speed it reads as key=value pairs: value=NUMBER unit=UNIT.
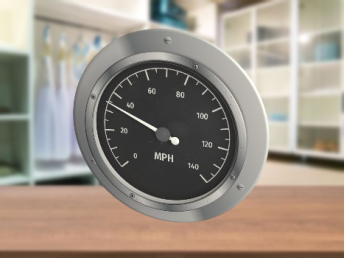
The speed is value=35 unit=mph
